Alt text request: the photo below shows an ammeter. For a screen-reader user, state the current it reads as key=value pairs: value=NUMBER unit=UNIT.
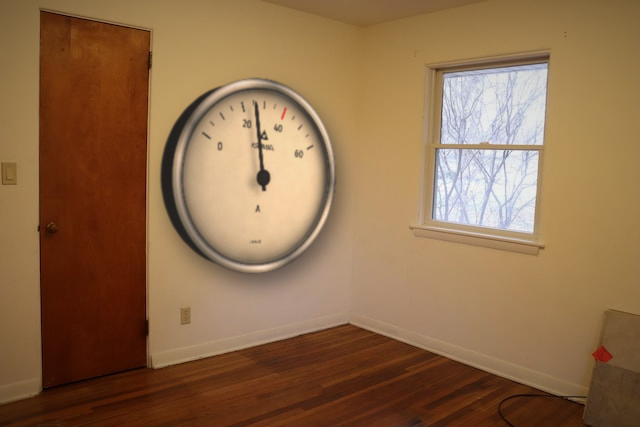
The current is value=25 unit=A
